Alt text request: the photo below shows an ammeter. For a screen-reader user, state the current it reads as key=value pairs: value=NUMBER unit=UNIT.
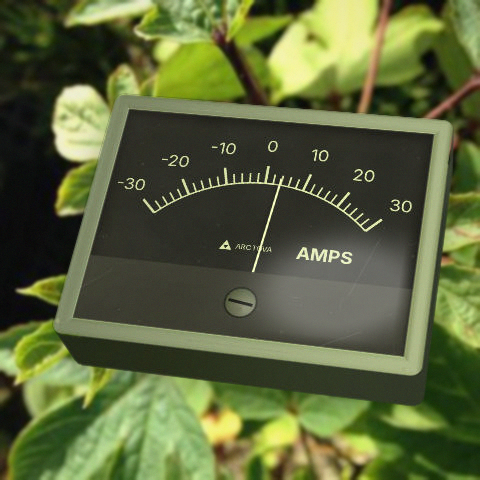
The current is value=4 unit=A
